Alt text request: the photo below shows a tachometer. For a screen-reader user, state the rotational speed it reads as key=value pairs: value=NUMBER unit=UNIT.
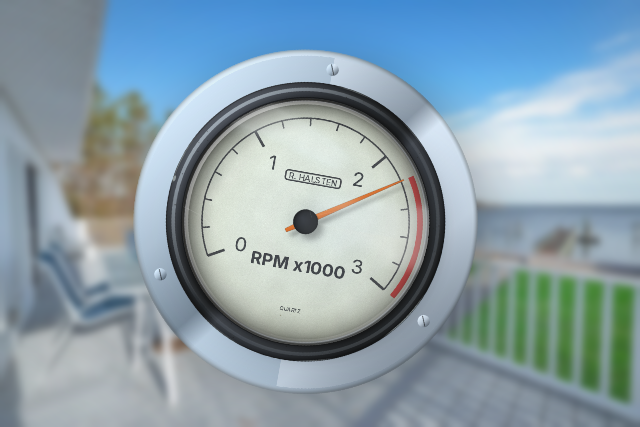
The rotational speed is value=2200 unit=rpm
